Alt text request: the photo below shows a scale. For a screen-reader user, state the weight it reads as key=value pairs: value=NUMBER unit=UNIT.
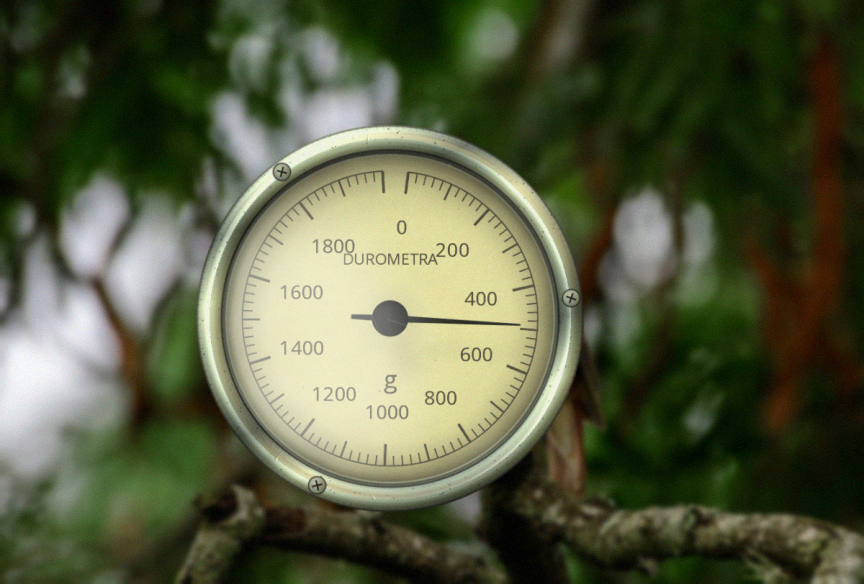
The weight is value=490 unit=g
